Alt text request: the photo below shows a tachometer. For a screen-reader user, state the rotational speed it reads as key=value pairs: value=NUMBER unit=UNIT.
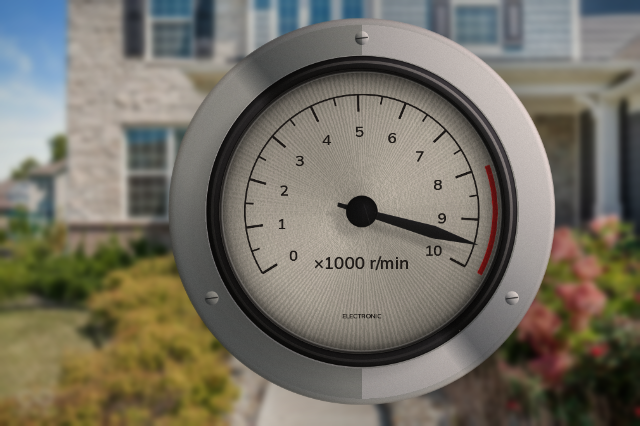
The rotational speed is value=9500 unit=rpm
